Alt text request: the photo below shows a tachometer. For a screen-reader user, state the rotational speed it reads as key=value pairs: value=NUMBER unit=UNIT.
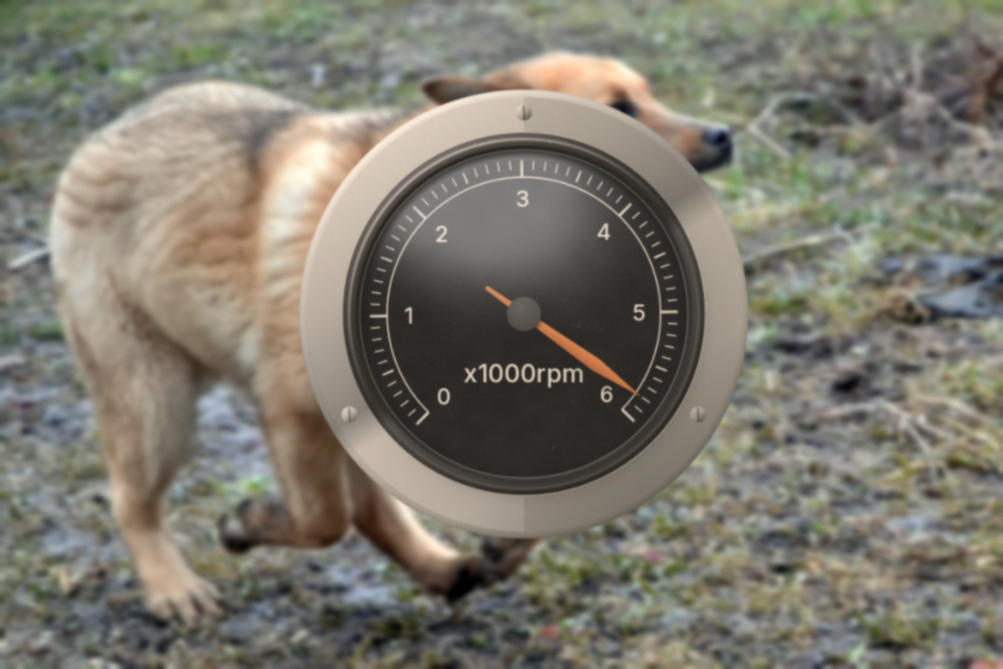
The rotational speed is value=5800 unit=rpm
